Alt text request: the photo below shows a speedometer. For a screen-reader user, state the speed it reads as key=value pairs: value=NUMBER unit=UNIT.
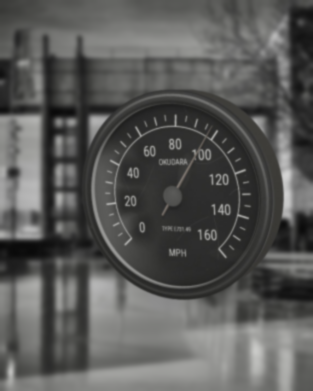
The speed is value=97.5 unit=mph
